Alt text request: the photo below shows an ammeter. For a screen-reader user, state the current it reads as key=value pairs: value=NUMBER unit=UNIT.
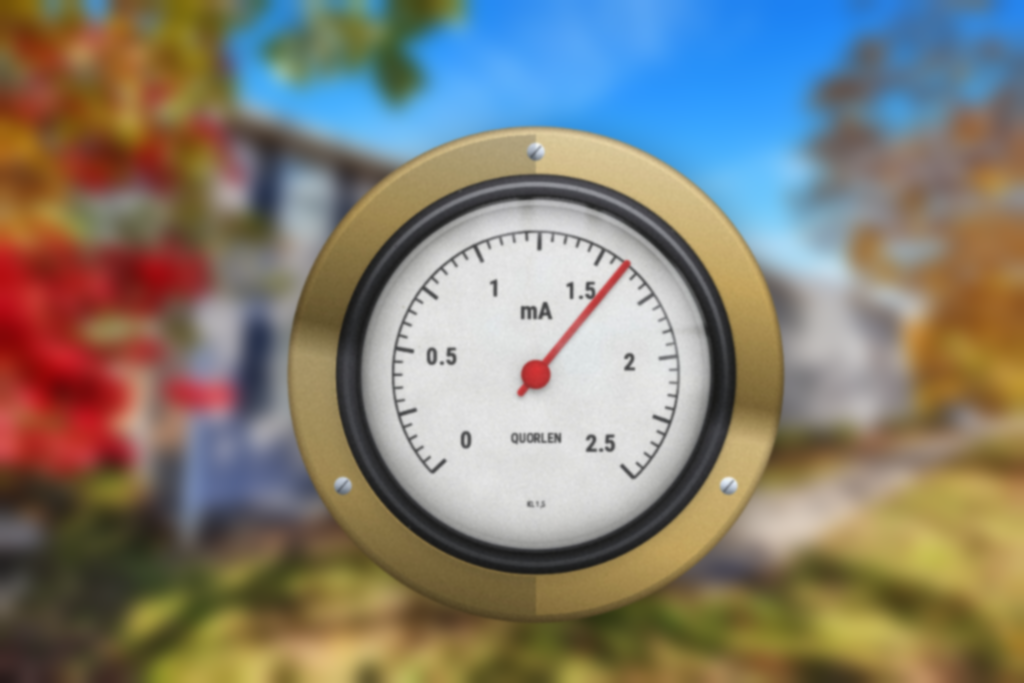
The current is value=1.6 unit=mA
